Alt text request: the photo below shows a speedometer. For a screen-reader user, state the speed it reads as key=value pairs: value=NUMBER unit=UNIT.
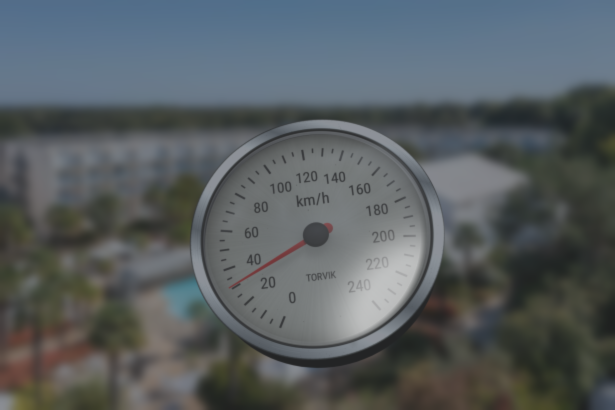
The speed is value=30 unit=km/h
